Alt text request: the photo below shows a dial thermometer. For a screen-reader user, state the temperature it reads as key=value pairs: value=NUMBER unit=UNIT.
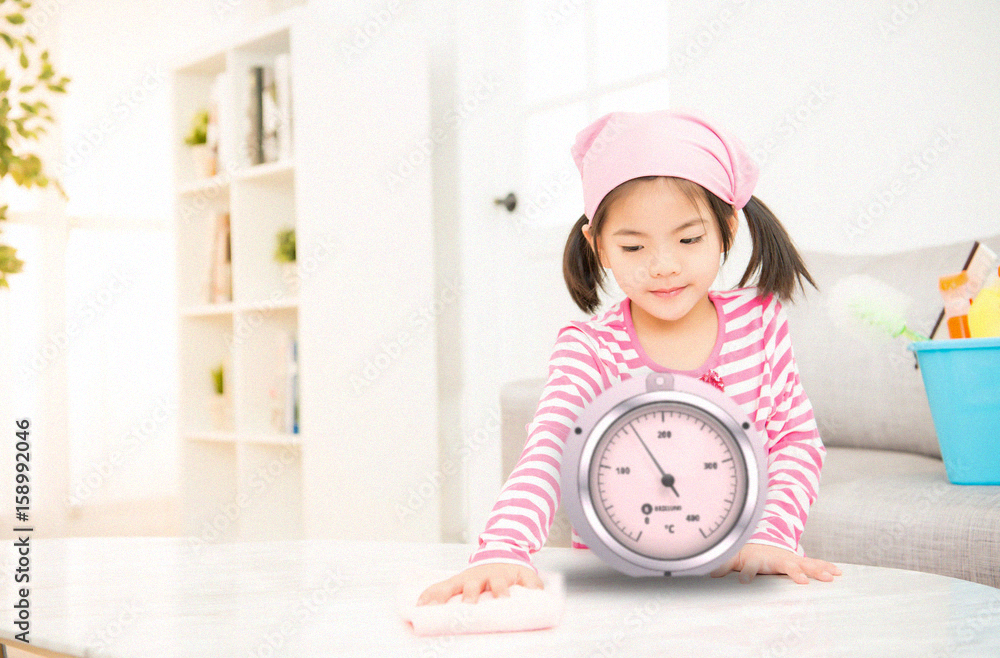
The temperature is value=160 unit=°C
